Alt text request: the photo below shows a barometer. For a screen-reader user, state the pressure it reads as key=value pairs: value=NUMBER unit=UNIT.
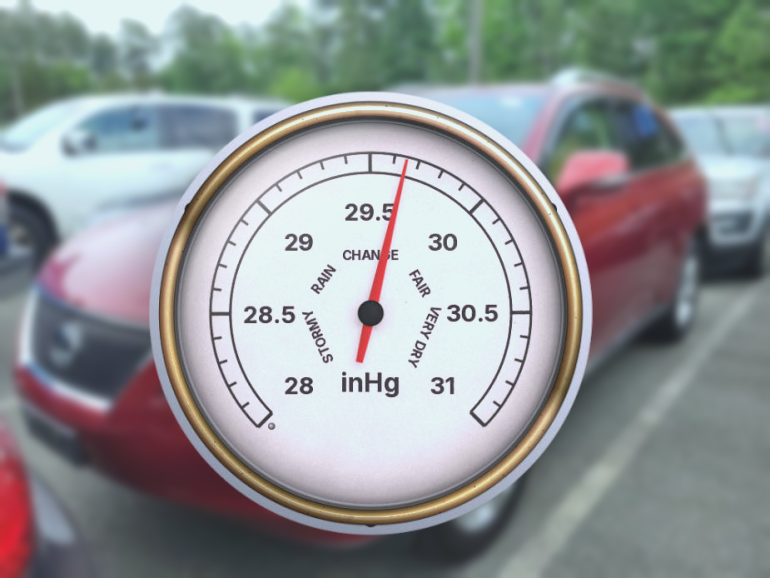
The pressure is value=29.65 unit=inHg
